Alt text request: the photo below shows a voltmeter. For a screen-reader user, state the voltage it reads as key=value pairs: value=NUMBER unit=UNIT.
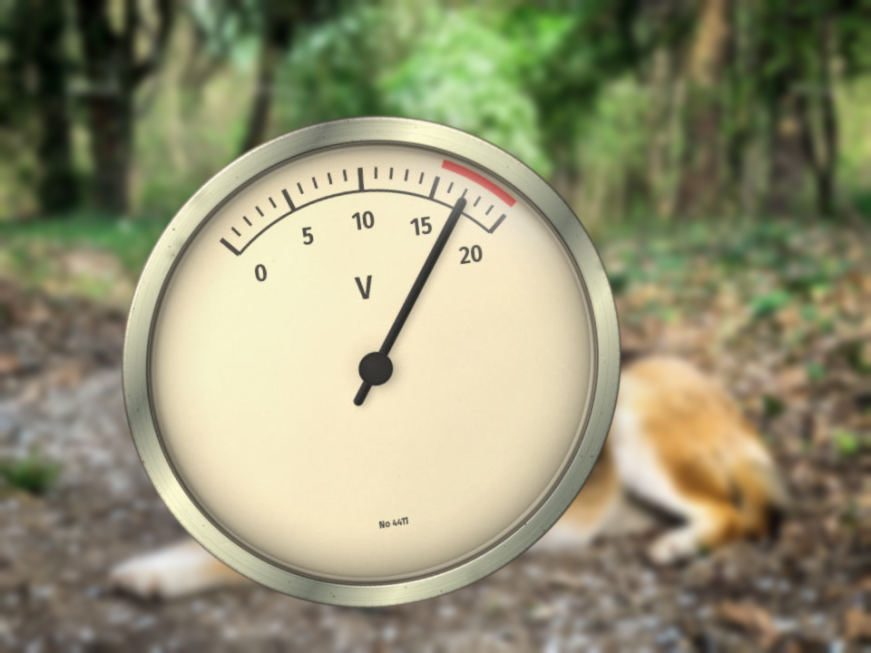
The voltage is value=17 unit=V
